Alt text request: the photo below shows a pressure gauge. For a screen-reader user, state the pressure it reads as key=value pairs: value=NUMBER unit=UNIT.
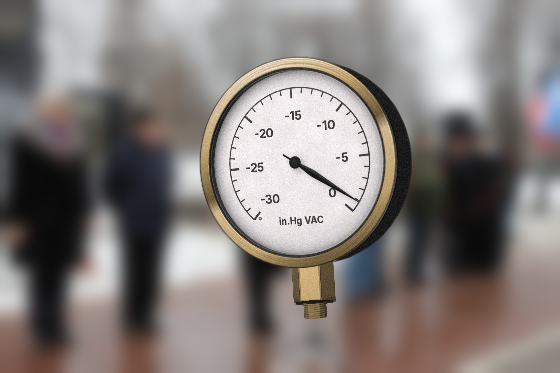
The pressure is value=-1 unit=inHg
